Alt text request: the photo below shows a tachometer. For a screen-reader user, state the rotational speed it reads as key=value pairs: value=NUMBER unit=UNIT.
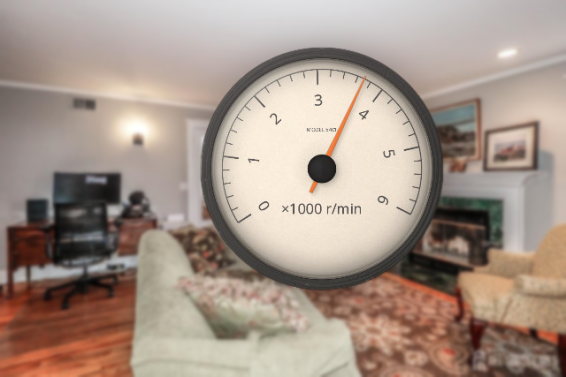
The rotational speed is value=3700 unit=rpm
